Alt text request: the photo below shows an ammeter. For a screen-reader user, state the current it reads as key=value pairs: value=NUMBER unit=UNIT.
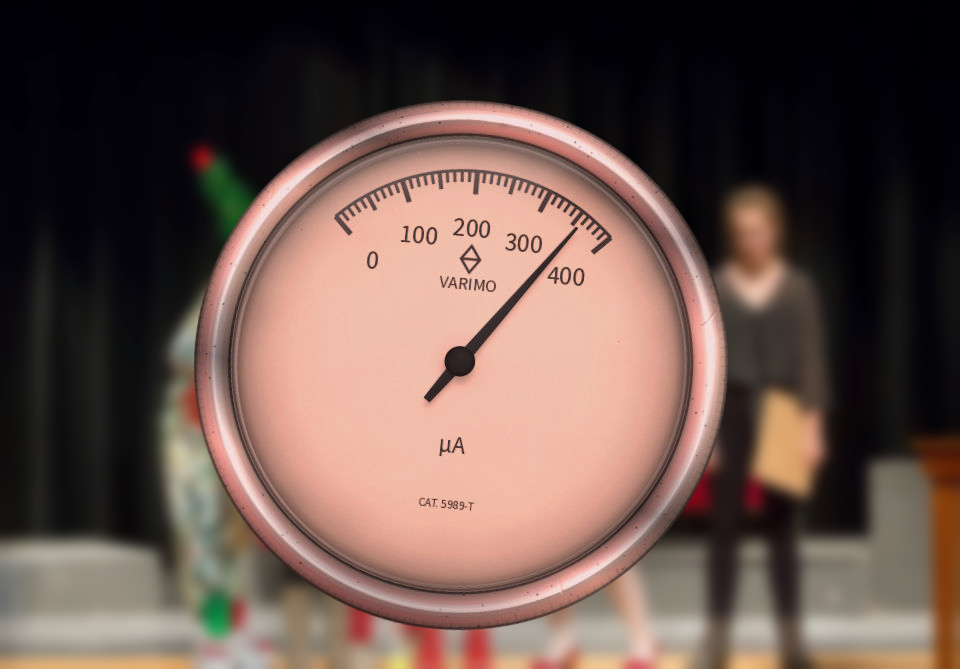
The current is value=360 unit=µA
